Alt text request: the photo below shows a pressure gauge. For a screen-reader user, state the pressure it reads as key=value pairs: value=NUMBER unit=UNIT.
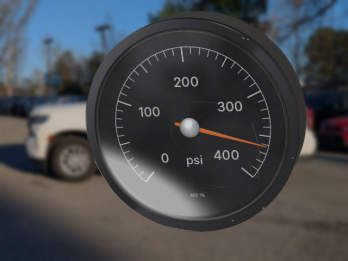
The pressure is value=360 unit=psi
